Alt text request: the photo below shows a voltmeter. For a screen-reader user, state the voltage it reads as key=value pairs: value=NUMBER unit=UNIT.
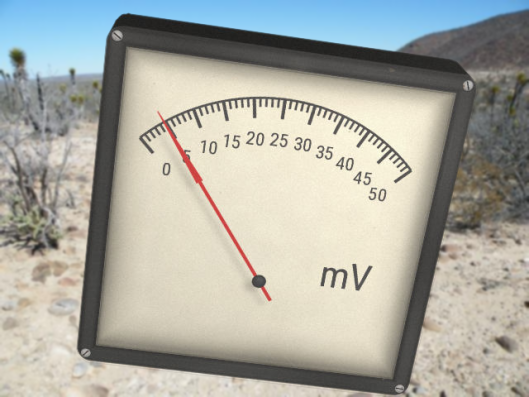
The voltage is value=5 unit=mV
